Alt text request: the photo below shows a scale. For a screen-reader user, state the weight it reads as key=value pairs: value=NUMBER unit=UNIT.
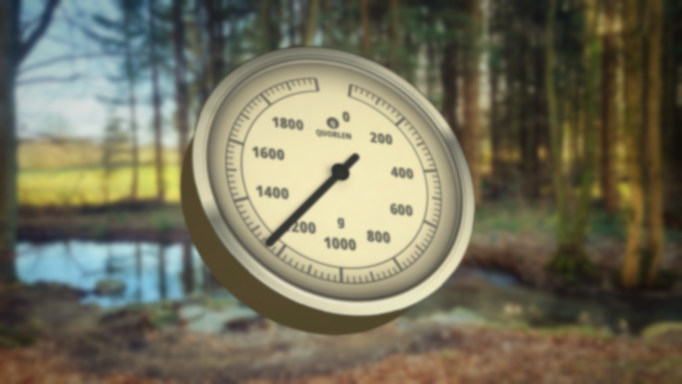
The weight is value=1240 unit=g
